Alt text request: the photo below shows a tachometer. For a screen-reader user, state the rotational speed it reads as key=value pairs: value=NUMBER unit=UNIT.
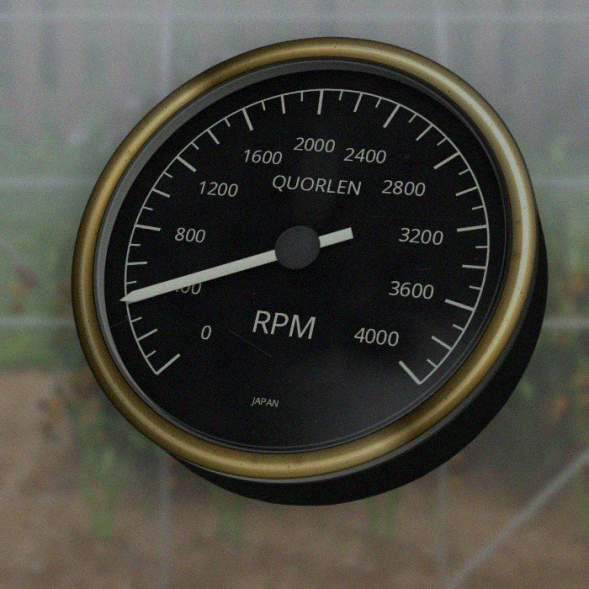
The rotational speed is value=400 unit=rpm
